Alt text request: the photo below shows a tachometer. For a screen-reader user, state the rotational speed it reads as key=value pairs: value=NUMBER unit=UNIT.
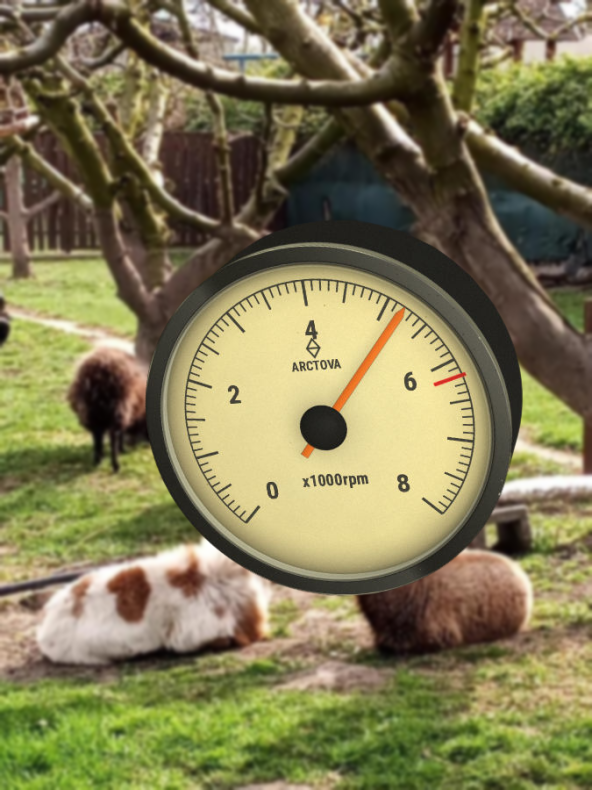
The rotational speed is value=5200 unit=rpm
